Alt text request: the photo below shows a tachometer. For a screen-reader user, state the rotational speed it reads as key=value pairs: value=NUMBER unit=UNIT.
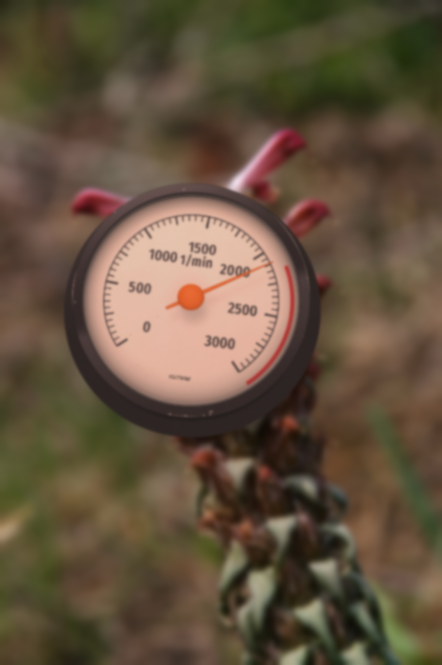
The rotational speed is value=2100 unit=rpm
